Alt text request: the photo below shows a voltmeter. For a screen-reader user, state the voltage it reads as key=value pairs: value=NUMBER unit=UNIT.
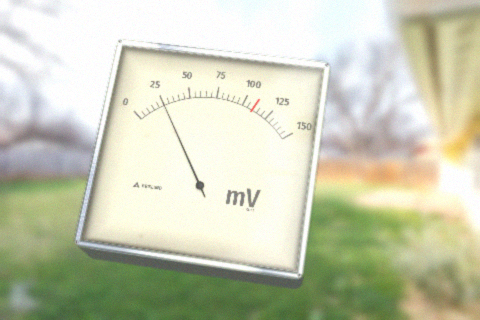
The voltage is value=25 unit=mV
